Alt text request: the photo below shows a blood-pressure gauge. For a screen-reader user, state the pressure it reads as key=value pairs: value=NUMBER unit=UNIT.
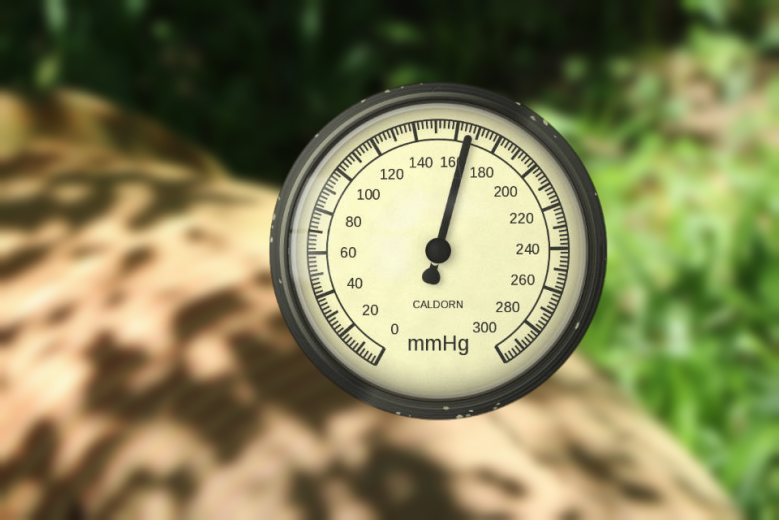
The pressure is value=166 unit=mmHg
